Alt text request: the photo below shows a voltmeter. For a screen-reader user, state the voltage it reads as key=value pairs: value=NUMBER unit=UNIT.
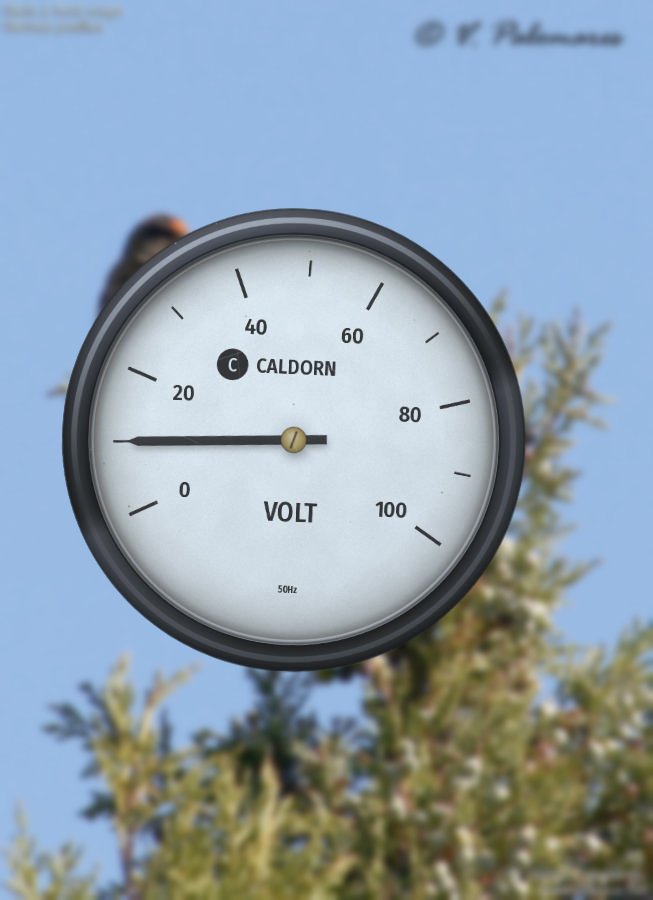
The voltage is value=10 unit=V
